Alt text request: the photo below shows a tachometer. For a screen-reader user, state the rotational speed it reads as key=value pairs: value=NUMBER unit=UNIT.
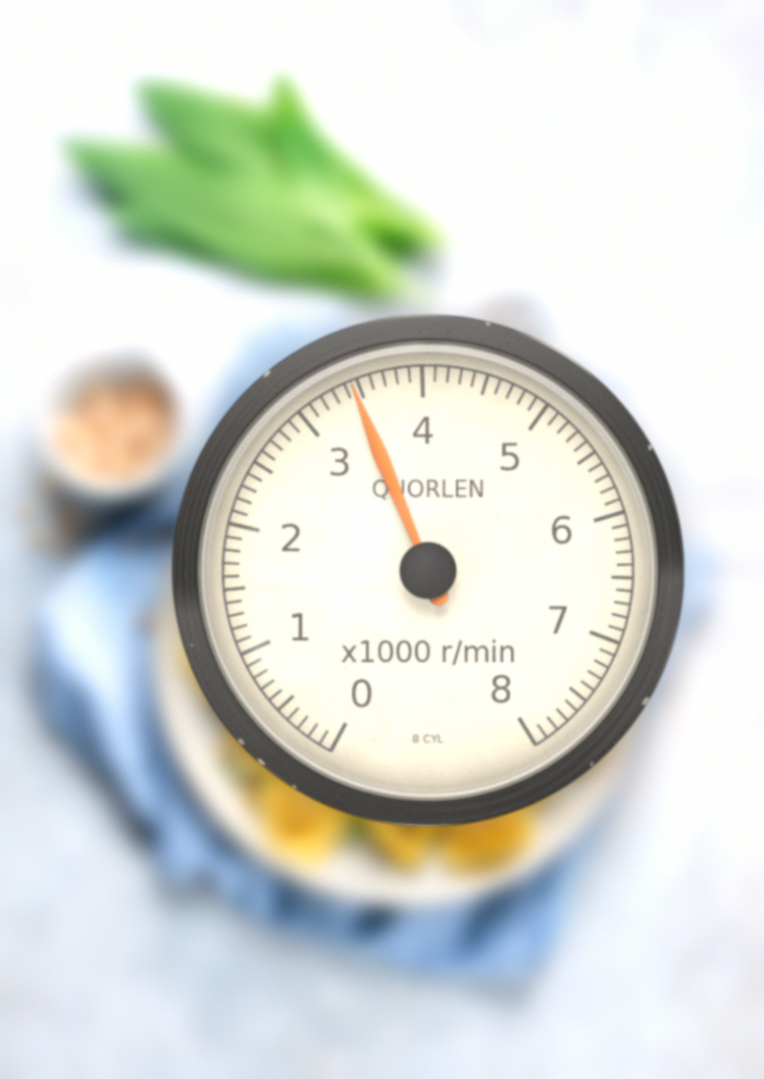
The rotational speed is value=3450 unit=rpm
